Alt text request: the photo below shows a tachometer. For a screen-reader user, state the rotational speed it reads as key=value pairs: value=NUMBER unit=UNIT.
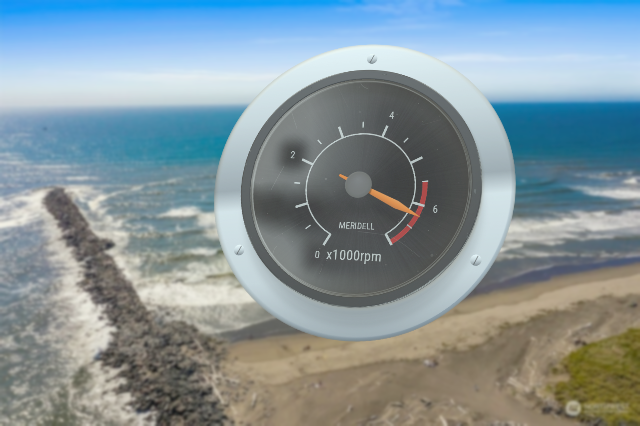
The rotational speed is value=6250 unit=rpm
